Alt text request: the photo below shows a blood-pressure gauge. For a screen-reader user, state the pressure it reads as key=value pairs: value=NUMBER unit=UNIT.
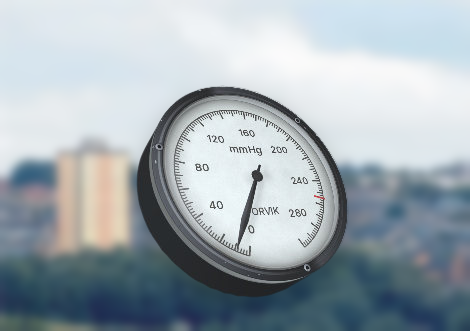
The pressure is value=10 unit=mmHg
